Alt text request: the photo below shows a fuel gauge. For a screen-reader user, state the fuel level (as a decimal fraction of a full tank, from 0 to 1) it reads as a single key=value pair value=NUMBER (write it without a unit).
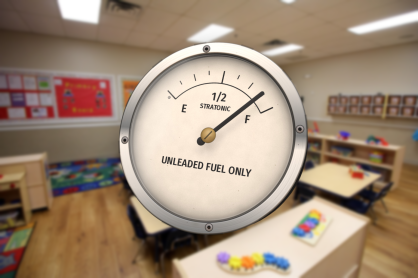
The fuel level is value=0.875
